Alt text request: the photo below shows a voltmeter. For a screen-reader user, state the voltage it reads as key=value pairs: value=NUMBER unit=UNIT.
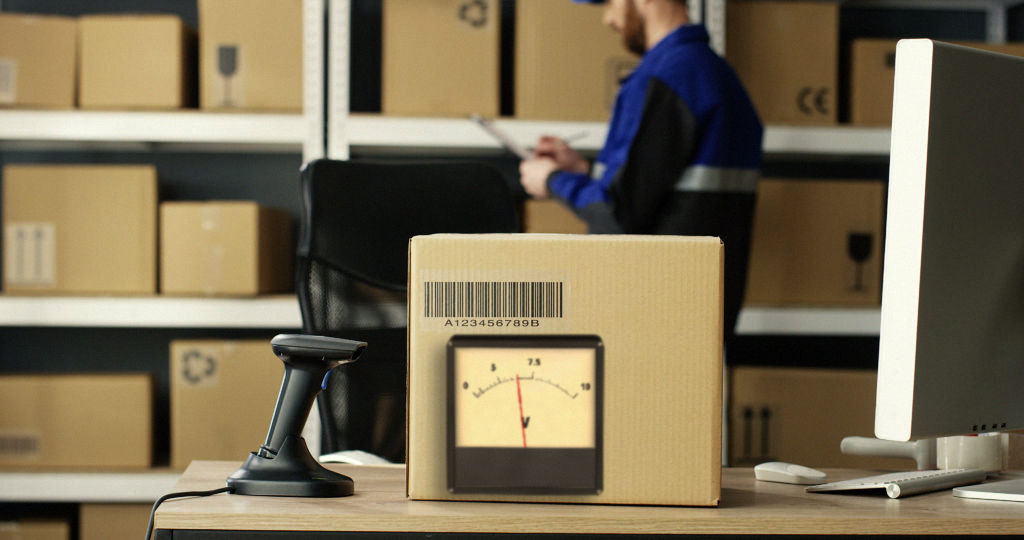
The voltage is value=6.5 unit=V
